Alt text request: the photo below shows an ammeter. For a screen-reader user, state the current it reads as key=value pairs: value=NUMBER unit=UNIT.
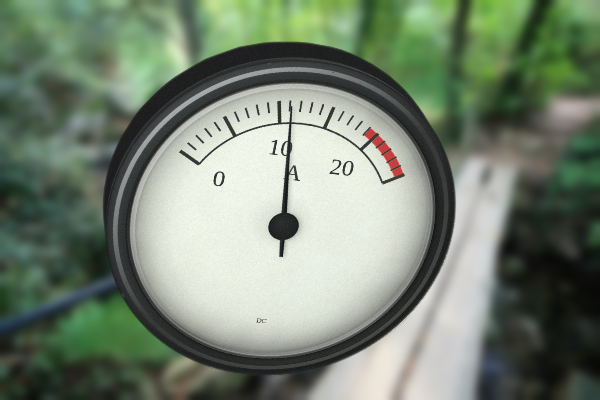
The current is value=11 unit=A
